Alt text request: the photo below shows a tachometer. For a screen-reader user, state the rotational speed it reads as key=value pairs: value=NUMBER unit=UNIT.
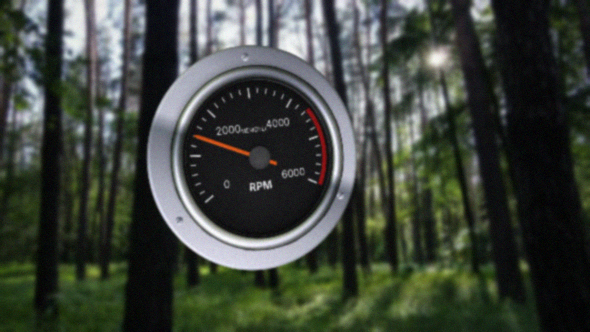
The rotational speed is value=1400 unit=rpm
